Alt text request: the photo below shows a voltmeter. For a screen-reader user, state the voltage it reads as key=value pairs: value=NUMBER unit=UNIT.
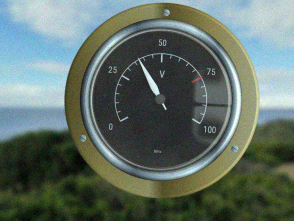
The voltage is value=37.5 unit=V
